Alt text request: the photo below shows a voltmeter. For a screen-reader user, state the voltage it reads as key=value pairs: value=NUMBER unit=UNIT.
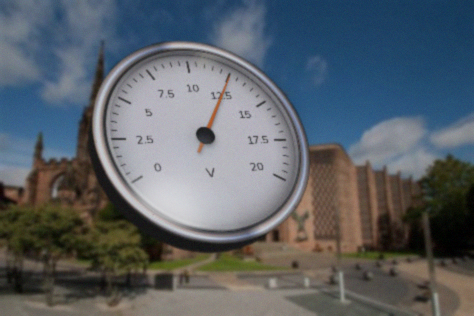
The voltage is value=12.5 unit=V
